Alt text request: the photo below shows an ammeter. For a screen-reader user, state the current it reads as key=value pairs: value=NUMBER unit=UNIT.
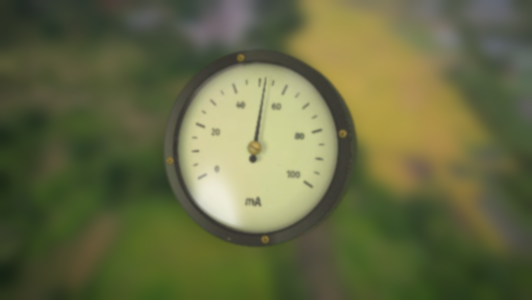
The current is value=52.5 unit=mA
